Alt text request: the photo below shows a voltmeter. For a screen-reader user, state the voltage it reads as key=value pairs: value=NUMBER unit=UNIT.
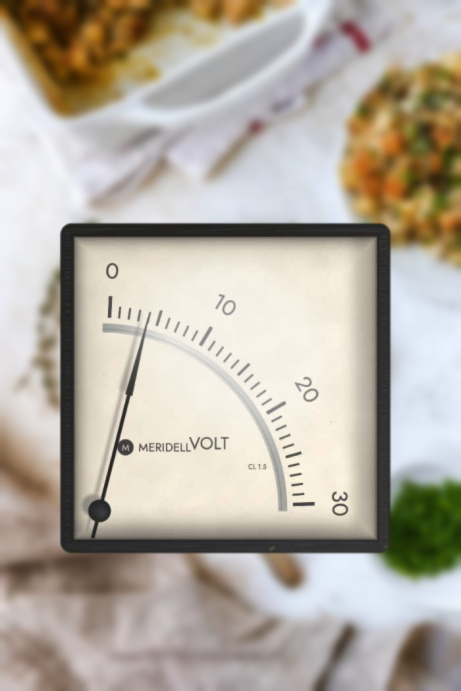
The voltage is value=4 unit=V
